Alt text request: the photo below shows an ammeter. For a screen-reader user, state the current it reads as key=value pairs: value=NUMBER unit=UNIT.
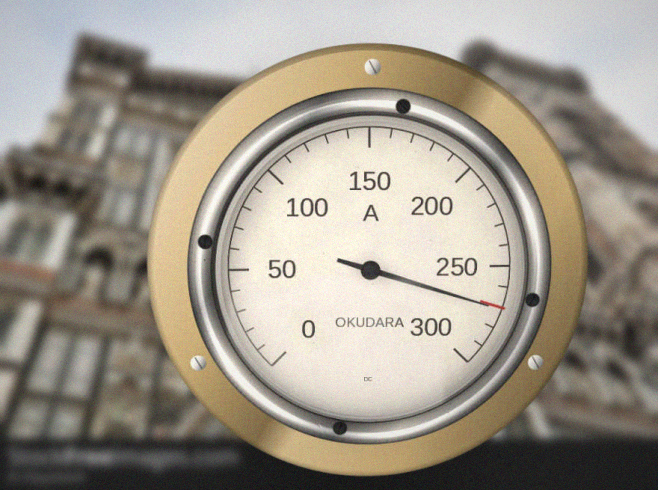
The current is value=270 unit=A
